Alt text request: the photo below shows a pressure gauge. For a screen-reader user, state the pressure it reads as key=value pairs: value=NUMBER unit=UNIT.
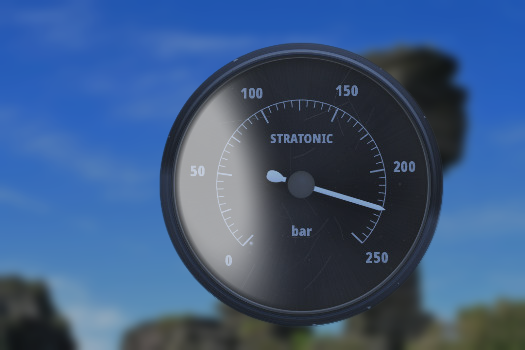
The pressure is value=225 unit=bar
